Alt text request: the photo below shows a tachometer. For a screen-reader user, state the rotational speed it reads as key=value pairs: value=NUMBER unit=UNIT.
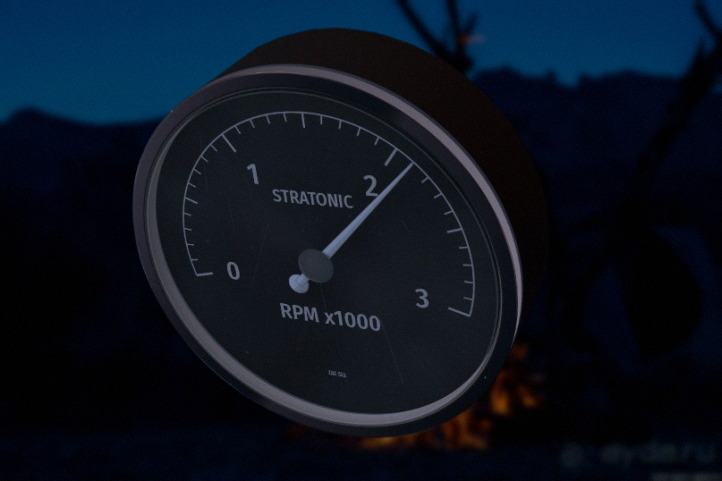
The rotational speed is value=2100 unit=rpm
